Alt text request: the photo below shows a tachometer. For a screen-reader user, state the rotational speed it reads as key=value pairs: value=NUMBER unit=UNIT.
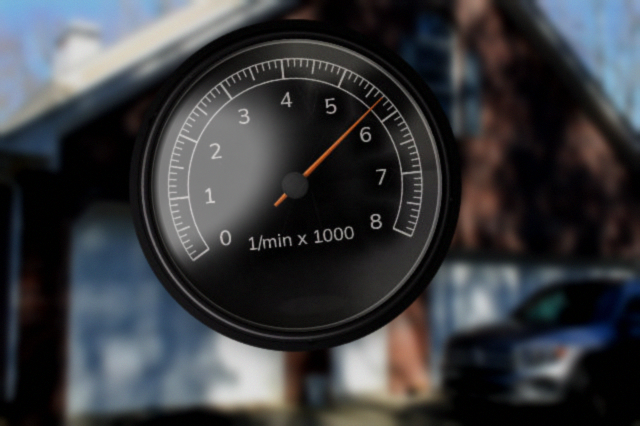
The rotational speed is value=5700 unit=rpm
